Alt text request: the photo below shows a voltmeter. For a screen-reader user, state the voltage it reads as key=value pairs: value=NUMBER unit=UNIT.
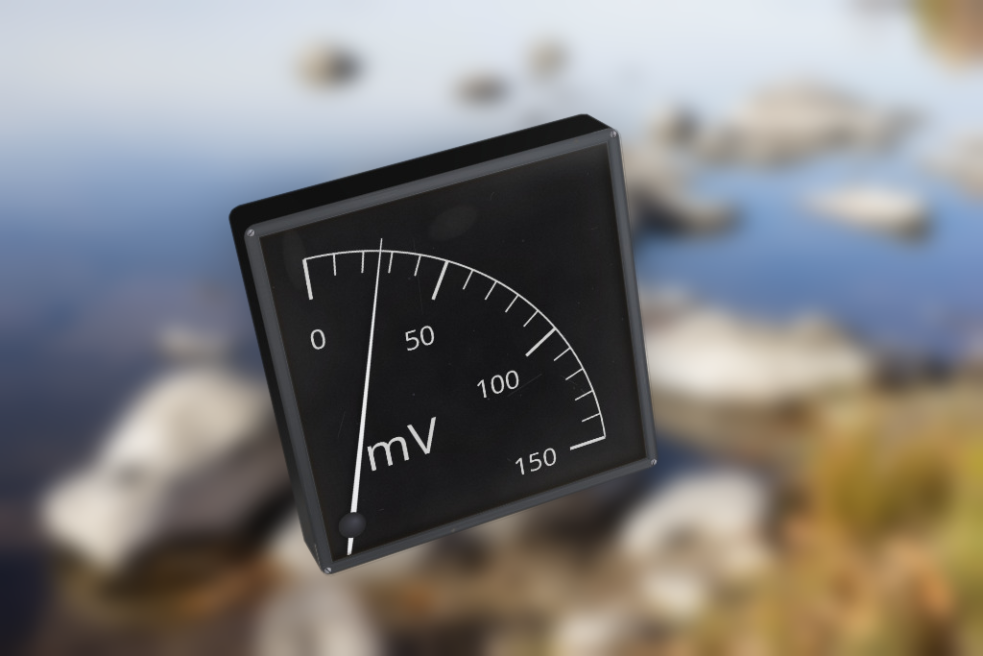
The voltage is value=25 unit=mV
